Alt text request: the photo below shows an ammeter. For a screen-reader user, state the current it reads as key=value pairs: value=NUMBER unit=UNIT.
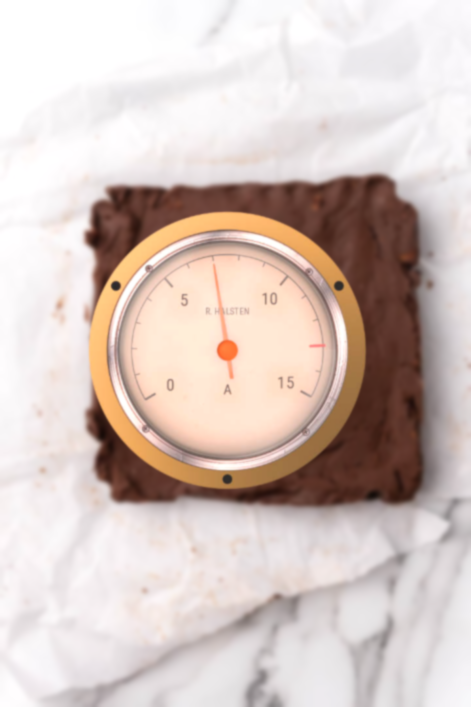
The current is value=7 unit=A
